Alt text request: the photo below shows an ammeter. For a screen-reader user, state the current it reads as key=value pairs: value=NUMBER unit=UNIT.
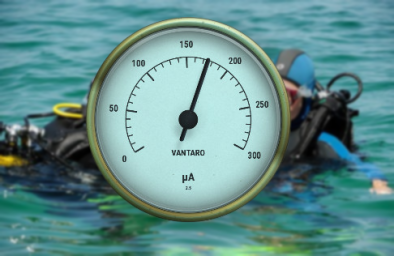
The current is value=175 unit=µA
